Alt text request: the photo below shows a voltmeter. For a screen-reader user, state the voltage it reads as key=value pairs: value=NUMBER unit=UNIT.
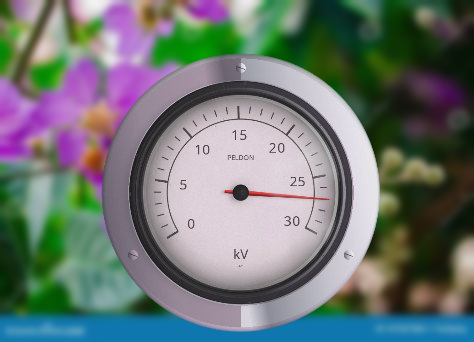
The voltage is value=27 unit=kV
